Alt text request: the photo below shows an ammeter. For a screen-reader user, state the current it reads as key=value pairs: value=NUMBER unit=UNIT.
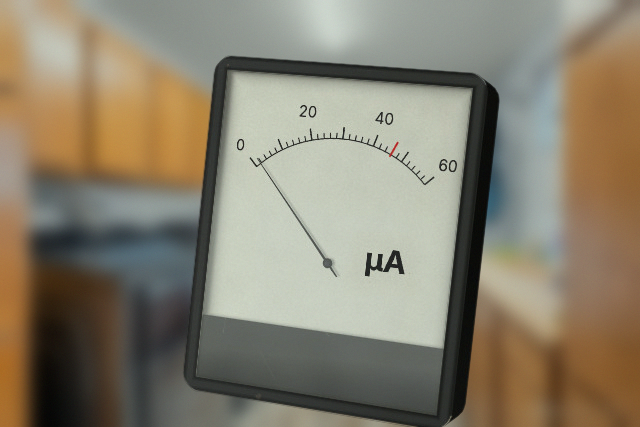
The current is value=2 unit=µA
